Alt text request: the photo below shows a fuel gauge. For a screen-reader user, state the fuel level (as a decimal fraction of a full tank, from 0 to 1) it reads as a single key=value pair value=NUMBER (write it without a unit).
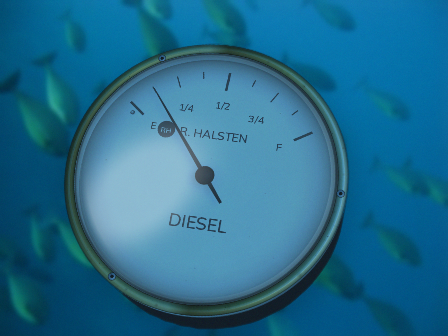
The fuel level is value=0.125
